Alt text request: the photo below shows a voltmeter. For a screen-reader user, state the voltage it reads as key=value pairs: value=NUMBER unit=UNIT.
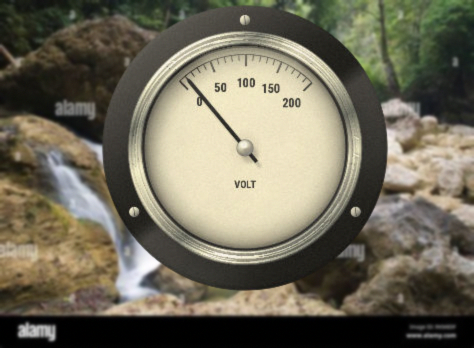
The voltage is value=10 unit=V
